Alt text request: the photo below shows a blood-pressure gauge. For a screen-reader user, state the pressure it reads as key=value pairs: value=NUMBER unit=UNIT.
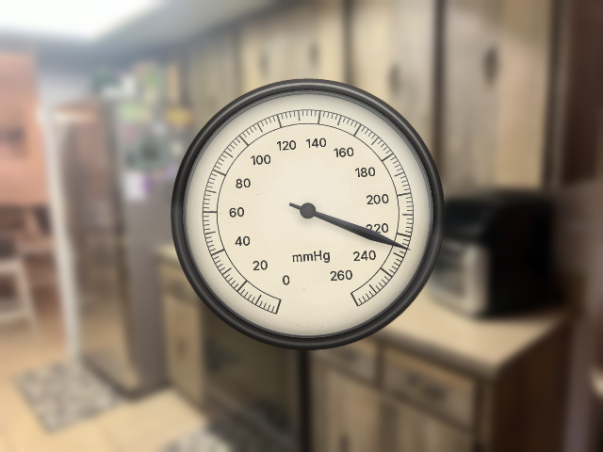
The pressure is value=226 unit=mmHg
